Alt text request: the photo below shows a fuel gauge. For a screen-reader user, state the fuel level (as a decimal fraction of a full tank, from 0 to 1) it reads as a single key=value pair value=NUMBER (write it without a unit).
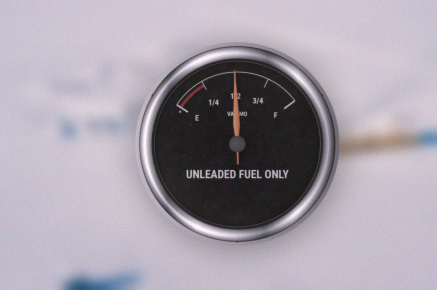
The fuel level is value=0.5
